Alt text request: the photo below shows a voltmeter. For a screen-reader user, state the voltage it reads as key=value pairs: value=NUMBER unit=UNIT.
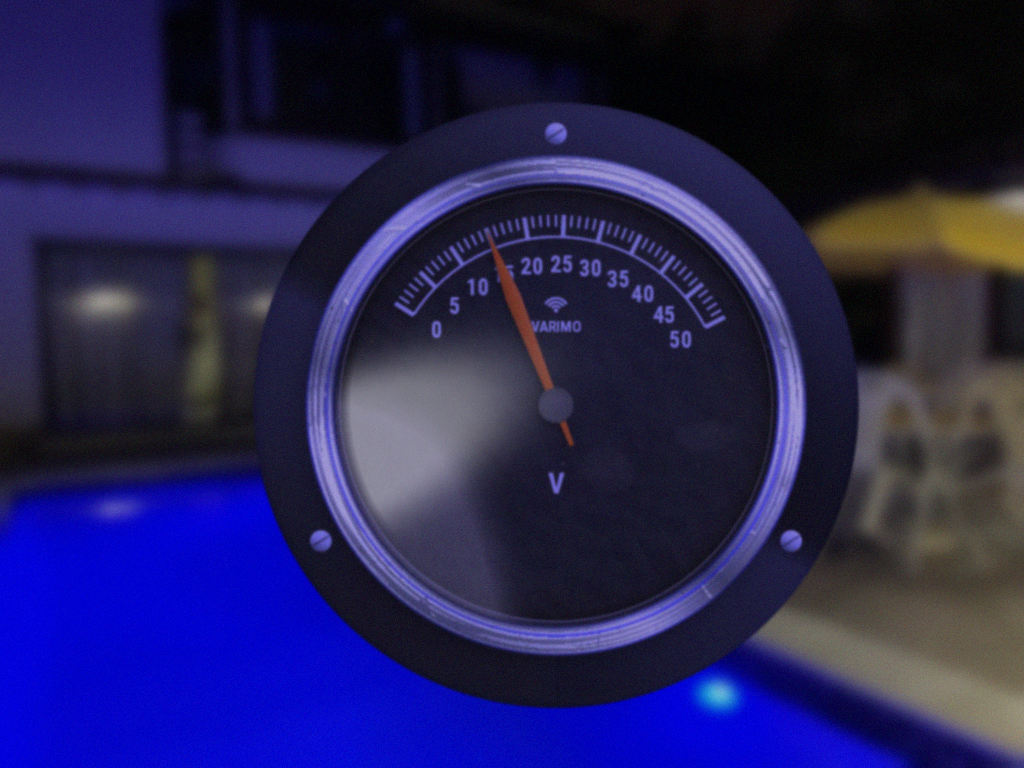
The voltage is value=15 unit=V
